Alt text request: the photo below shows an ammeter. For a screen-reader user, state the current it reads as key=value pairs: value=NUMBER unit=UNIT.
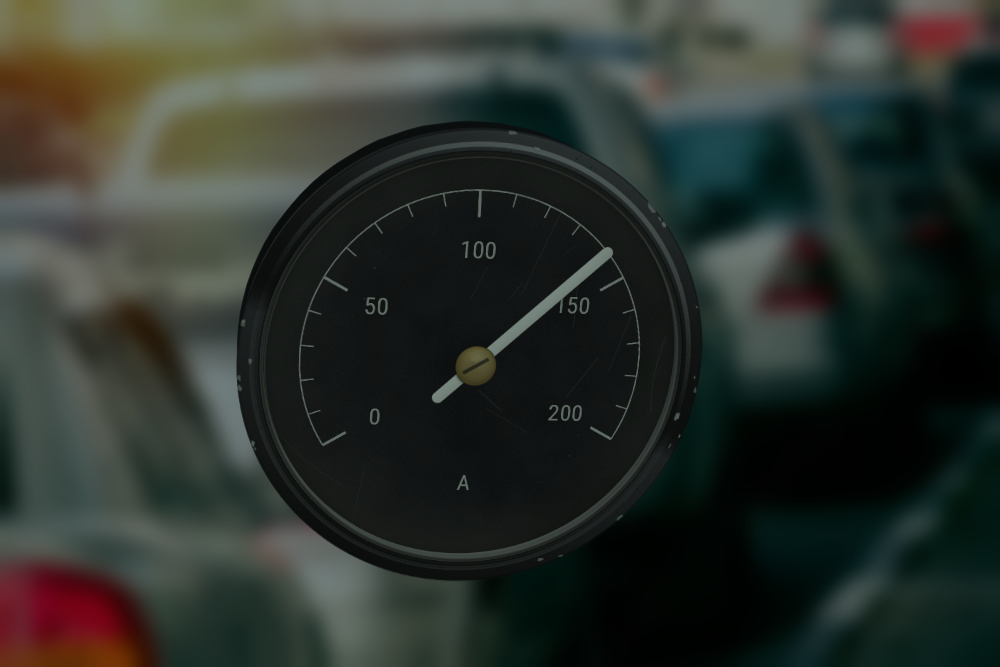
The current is value=140 unit=A
